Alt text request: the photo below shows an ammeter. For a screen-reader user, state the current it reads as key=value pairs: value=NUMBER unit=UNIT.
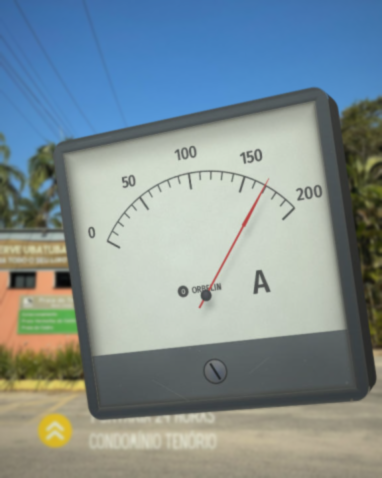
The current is value=170 unit=A
